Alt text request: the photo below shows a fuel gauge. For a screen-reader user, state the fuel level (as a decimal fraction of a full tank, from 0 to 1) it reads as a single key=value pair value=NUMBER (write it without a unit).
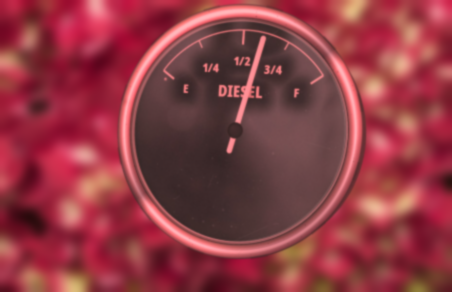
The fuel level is value=0.625
